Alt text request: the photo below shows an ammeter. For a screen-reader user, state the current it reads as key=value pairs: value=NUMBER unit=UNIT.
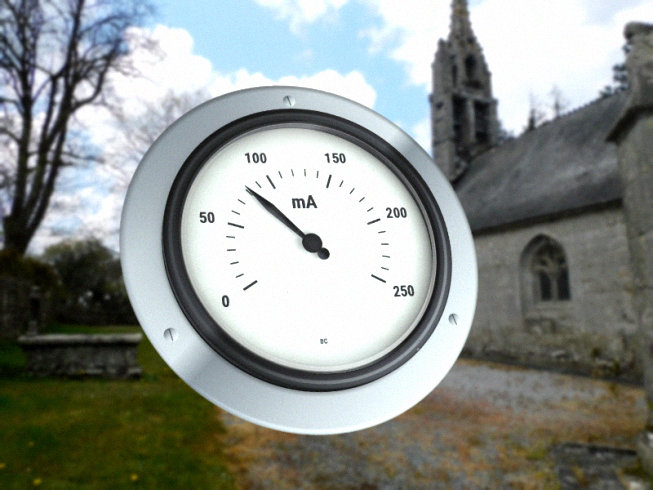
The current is value=80 unit=mA
